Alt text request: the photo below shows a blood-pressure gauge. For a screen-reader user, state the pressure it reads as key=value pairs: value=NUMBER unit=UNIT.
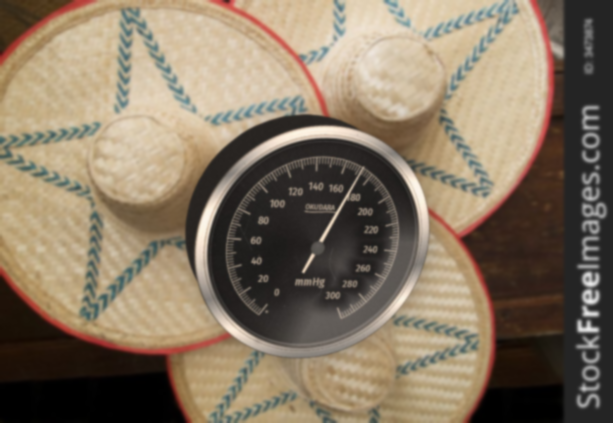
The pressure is value=170 unit=mmHg
